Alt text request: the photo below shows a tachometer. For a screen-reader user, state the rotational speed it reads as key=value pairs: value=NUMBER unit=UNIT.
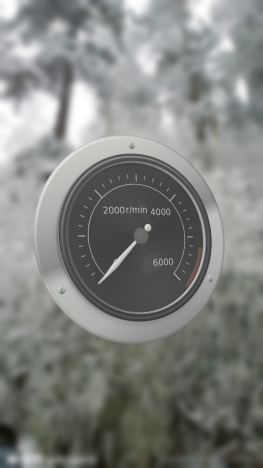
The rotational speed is value=0 unit=rpm
